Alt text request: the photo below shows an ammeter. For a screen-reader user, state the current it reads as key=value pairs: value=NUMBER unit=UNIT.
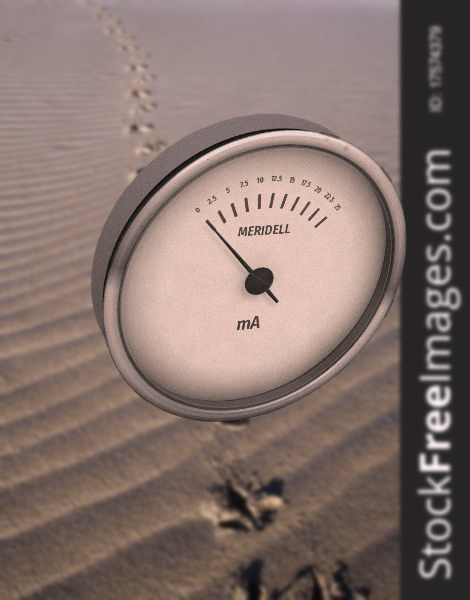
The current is value=0 unit=mA
